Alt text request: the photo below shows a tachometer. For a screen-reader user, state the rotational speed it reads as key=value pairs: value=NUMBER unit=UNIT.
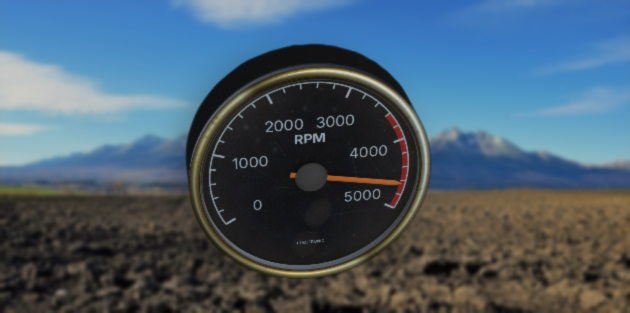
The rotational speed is value=4600 unit=rpm
